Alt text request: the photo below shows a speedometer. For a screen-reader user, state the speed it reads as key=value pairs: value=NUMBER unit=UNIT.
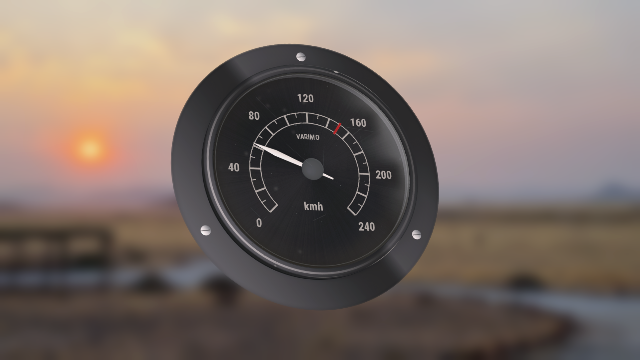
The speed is value=60 unit=km/h
